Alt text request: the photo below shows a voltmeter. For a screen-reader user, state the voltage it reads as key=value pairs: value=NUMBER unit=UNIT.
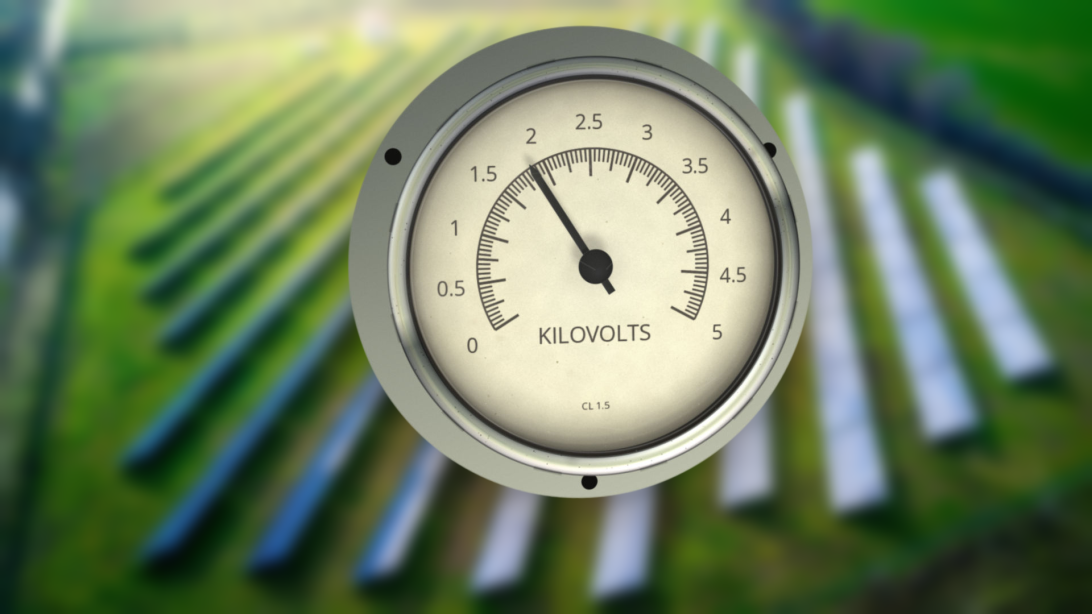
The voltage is value=1.85 unit=kV
